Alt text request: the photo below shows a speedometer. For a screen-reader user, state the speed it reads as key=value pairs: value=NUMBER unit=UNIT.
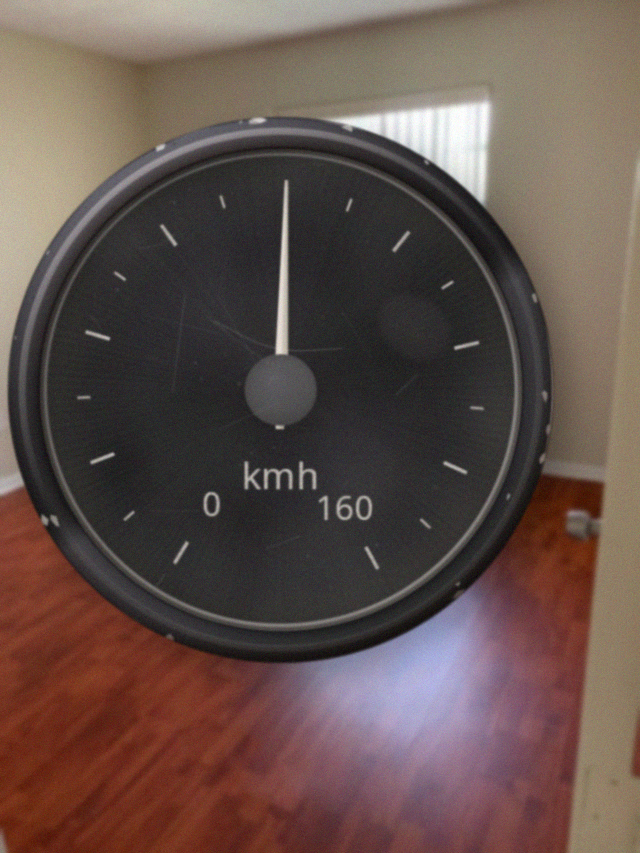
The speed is value=80 unit=km/h
